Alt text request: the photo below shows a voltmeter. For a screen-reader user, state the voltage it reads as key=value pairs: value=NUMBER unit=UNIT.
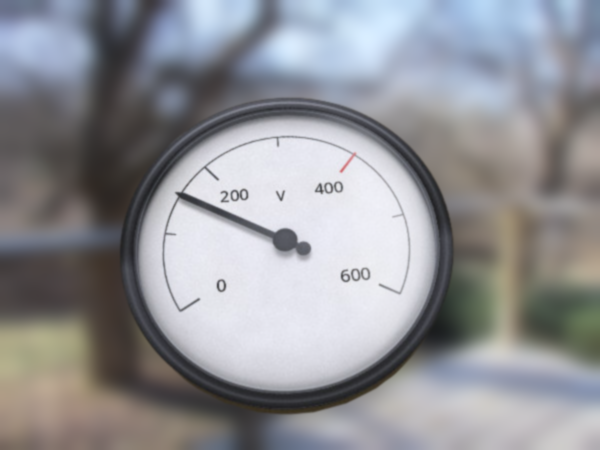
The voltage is value=150 unit=V
